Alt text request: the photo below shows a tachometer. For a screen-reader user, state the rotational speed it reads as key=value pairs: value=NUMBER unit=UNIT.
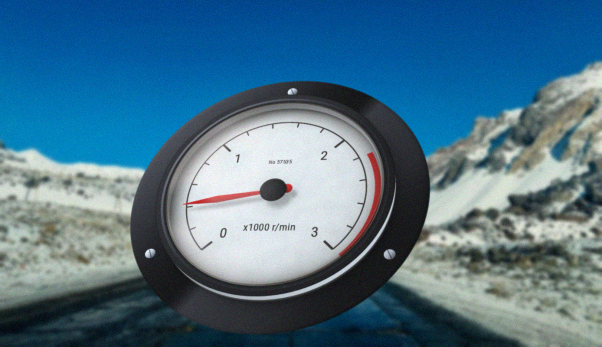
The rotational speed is value=400 unit=rpm
